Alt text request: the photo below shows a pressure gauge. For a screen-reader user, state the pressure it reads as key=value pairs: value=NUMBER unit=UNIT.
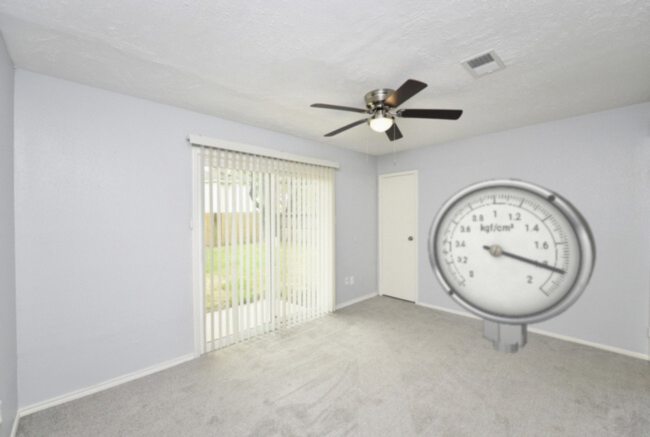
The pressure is value=1.8 unit=kg/cm²
